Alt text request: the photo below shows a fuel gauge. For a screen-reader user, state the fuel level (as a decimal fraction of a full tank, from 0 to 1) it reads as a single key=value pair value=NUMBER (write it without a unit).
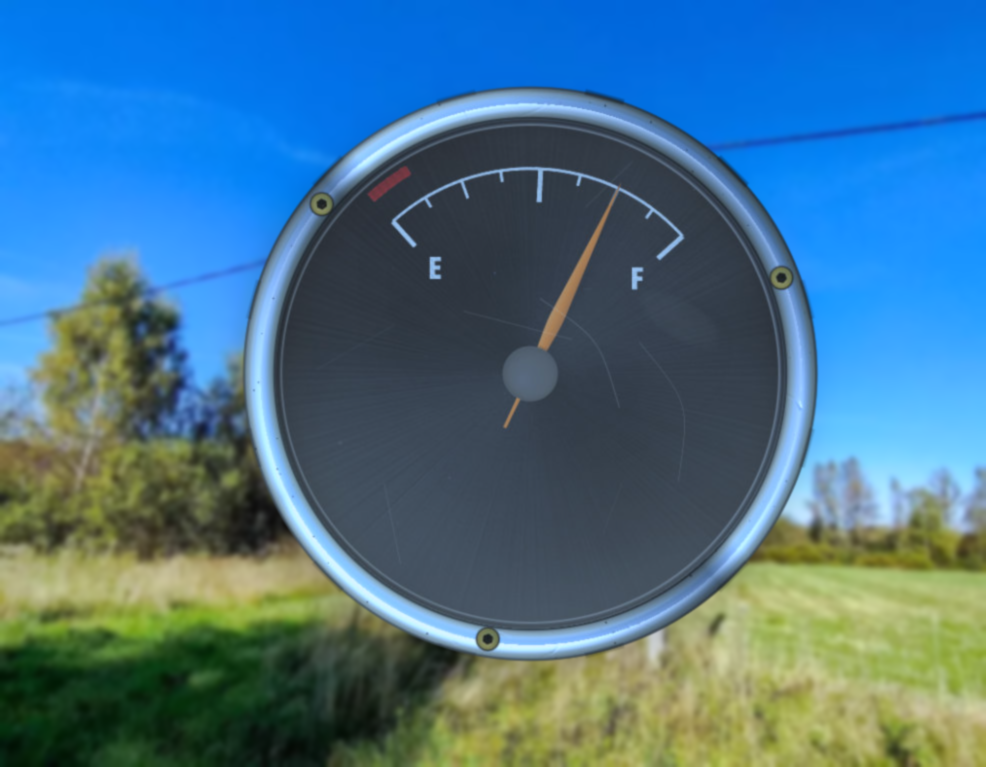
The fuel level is value=0.75
